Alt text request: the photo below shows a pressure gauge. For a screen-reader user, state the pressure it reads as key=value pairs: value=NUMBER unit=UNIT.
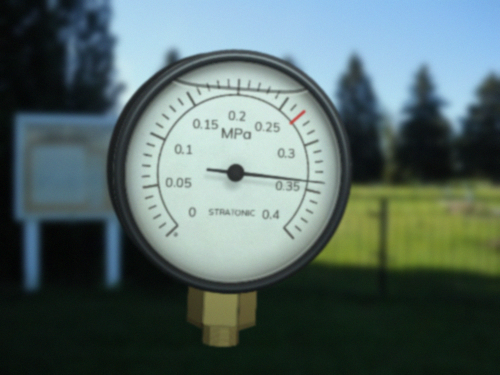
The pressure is value=0.34 unit=MPa
